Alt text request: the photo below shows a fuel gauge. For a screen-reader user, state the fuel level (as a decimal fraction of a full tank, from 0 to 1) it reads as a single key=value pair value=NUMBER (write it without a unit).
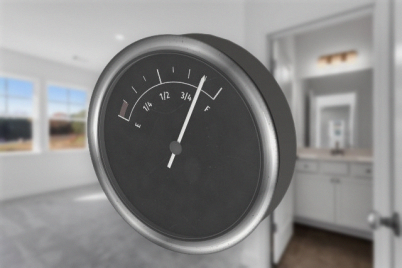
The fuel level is value=0.875
